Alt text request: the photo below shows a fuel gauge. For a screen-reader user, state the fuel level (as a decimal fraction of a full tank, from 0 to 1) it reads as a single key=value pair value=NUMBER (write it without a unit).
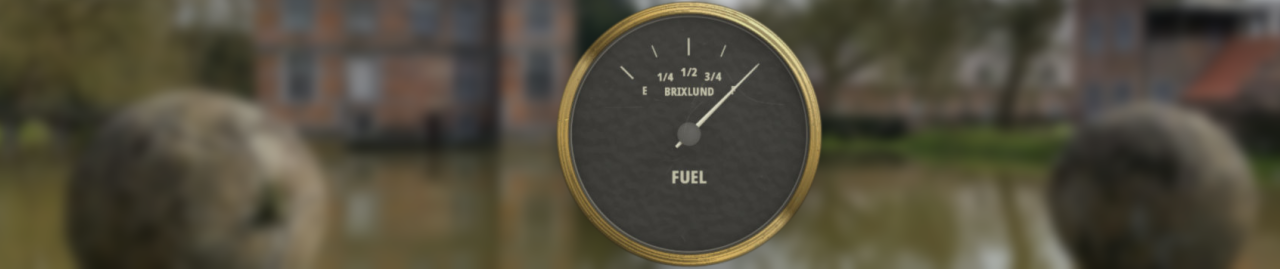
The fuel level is value=1
